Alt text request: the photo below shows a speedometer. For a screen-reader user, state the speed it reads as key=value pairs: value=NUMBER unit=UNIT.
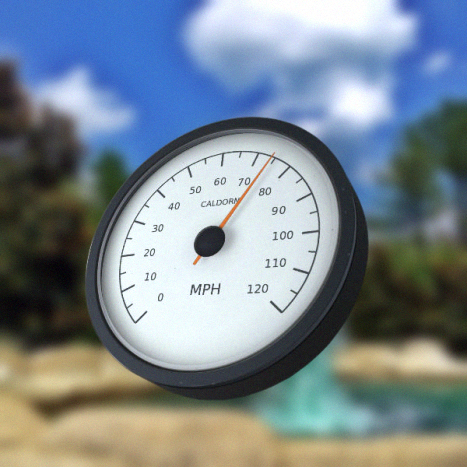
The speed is value=75 unit=mph
